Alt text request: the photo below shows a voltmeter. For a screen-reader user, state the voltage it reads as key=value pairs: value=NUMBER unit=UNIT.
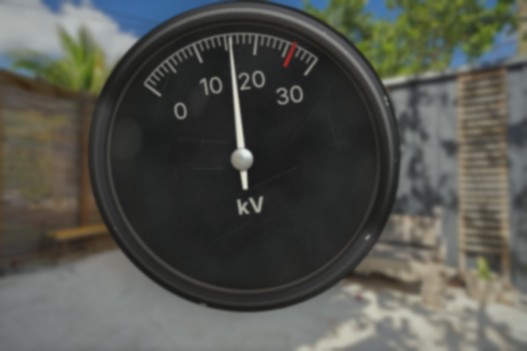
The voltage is value=16 unit=kV
